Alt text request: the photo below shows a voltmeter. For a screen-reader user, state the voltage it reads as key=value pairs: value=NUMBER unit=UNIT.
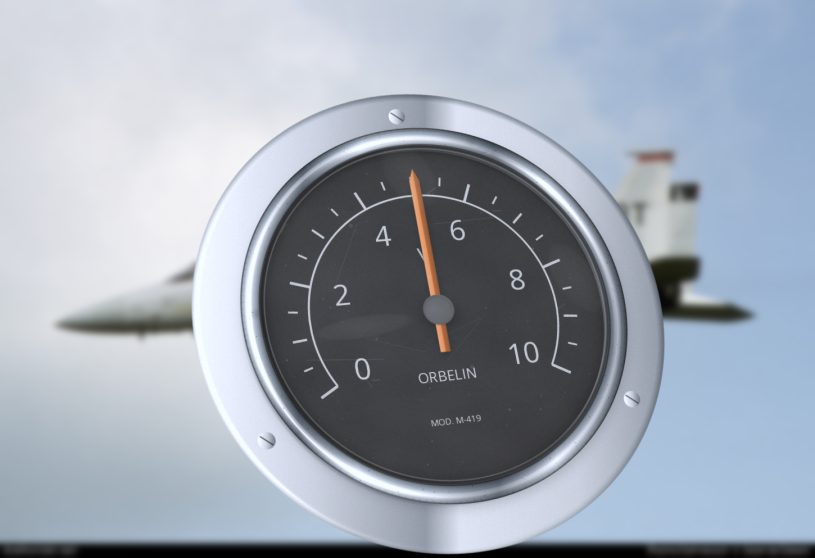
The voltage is value=5 unit=V
